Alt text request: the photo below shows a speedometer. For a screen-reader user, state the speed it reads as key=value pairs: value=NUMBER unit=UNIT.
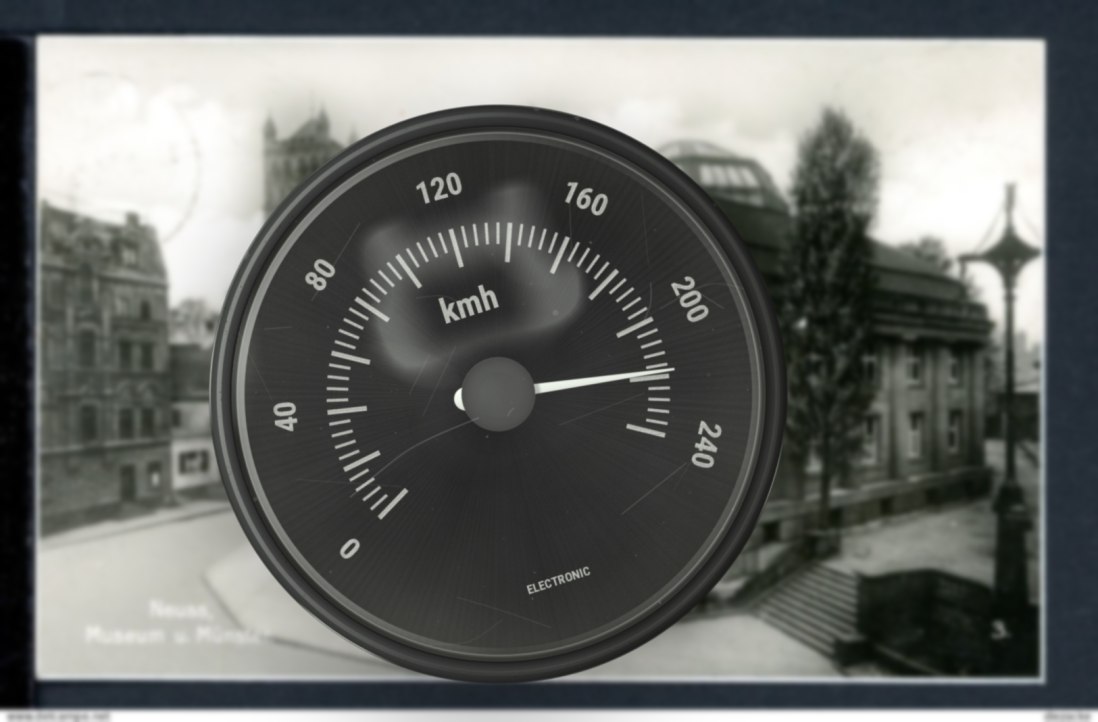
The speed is value=218 unit=km/h
